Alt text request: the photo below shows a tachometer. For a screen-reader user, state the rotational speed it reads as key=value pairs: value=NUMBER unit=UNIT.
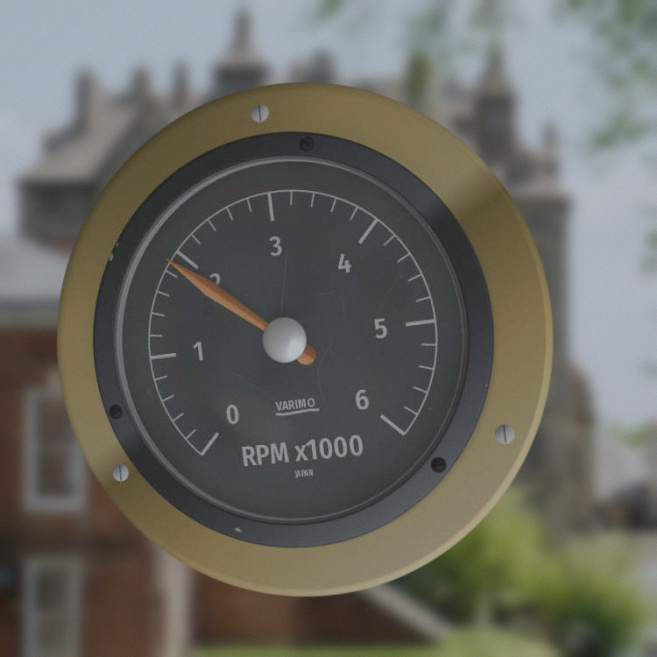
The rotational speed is value=1900 unit=rpm
